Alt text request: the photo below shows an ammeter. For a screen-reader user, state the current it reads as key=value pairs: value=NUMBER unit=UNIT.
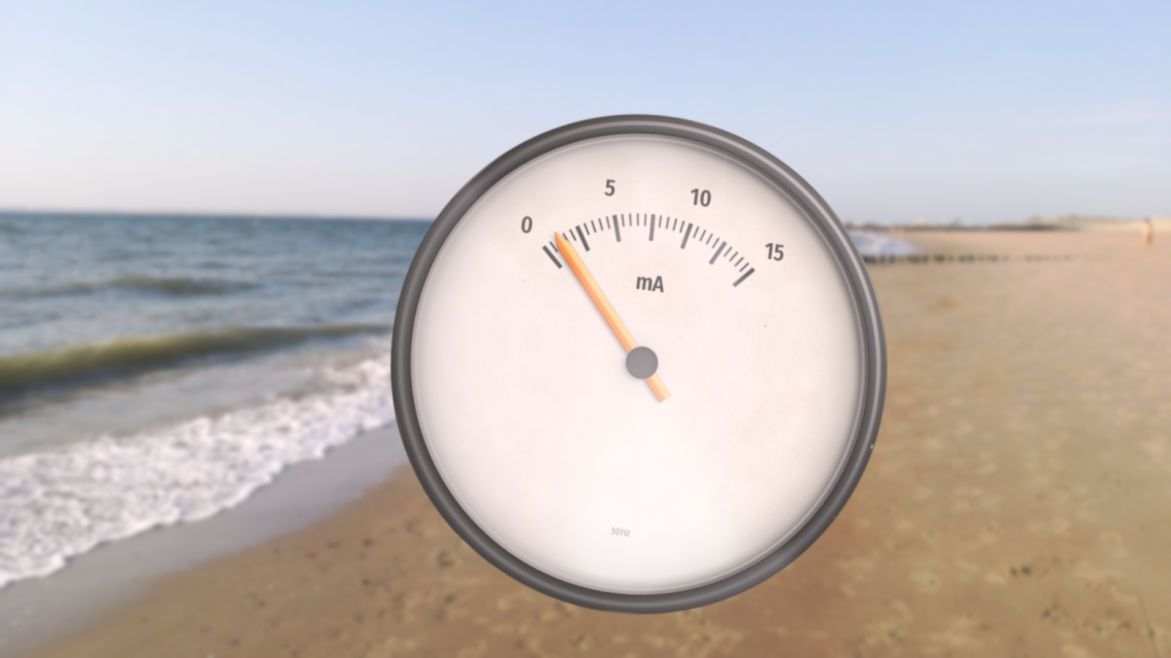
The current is value=1 unit=mA
